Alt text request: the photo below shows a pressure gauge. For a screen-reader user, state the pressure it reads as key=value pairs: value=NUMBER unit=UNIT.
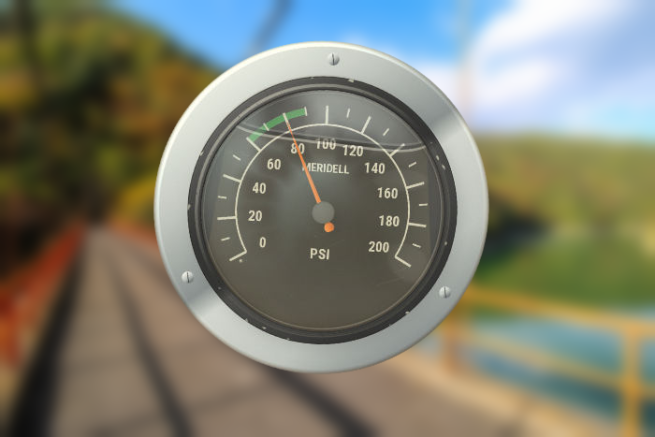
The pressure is value=80 unit=psi
